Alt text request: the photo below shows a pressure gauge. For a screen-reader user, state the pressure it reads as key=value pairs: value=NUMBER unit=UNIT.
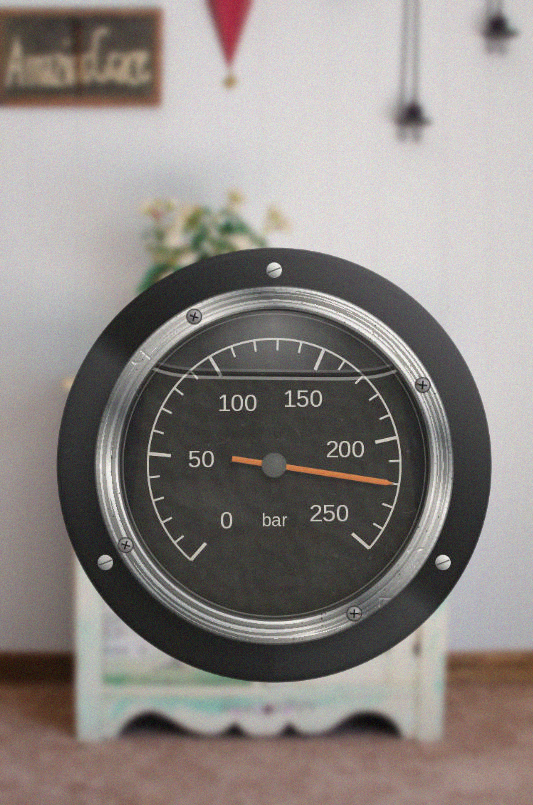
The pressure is value=220 unit=bar
